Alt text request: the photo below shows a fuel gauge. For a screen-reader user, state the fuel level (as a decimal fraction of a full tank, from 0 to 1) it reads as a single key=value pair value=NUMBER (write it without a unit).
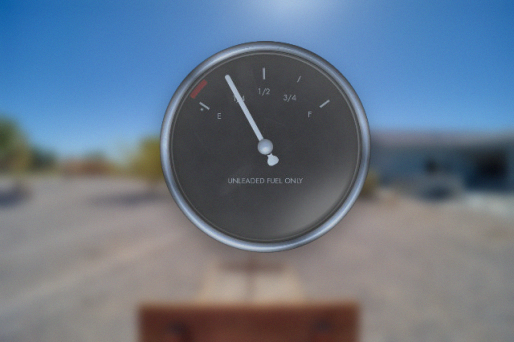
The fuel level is value=0.25
